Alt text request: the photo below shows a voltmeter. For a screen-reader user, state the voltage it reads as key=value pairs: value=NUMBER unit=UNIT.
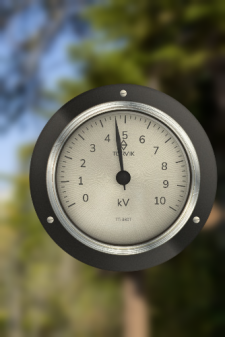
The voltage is value=4.6 unit=kV
